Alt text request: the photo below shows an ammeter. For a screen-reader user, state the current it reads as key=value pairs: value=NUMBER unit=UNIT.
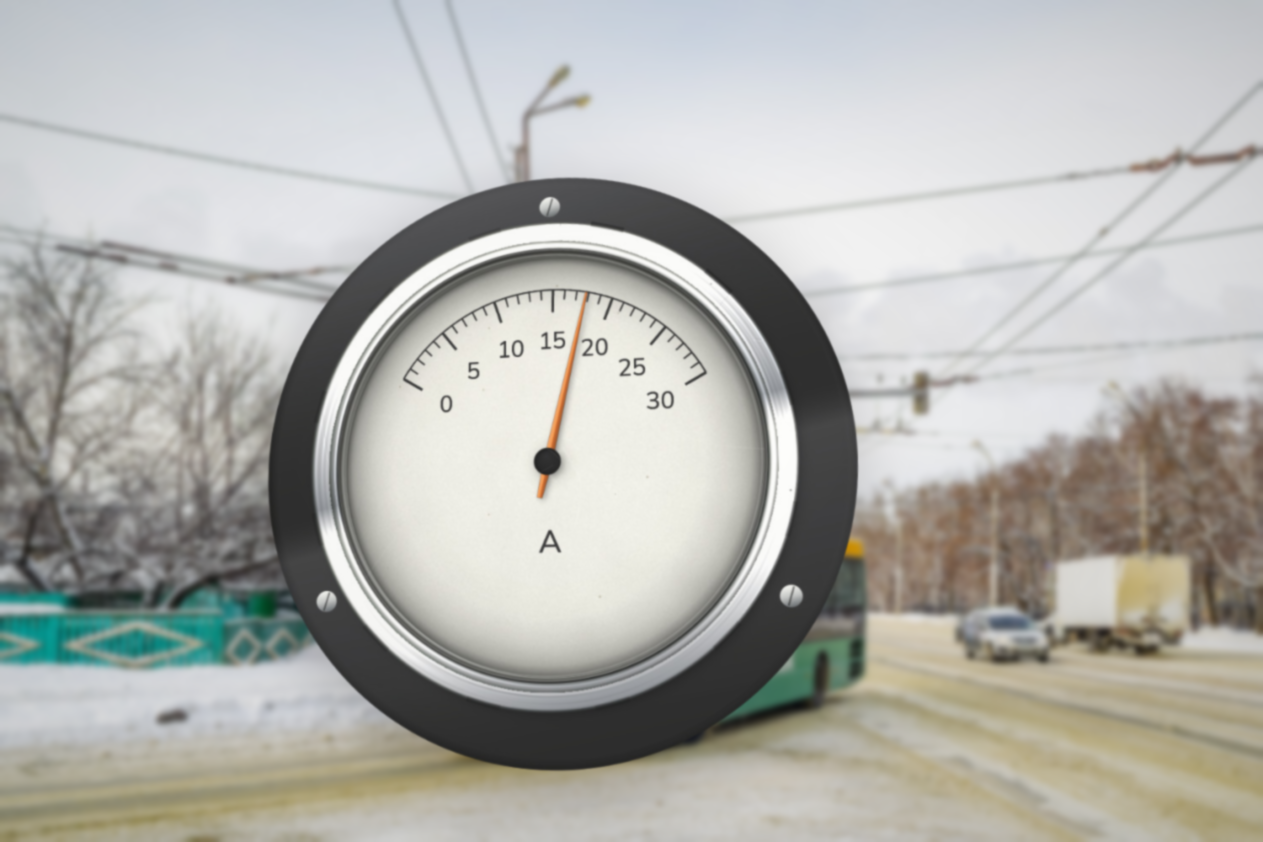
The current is value=18 unit=A
